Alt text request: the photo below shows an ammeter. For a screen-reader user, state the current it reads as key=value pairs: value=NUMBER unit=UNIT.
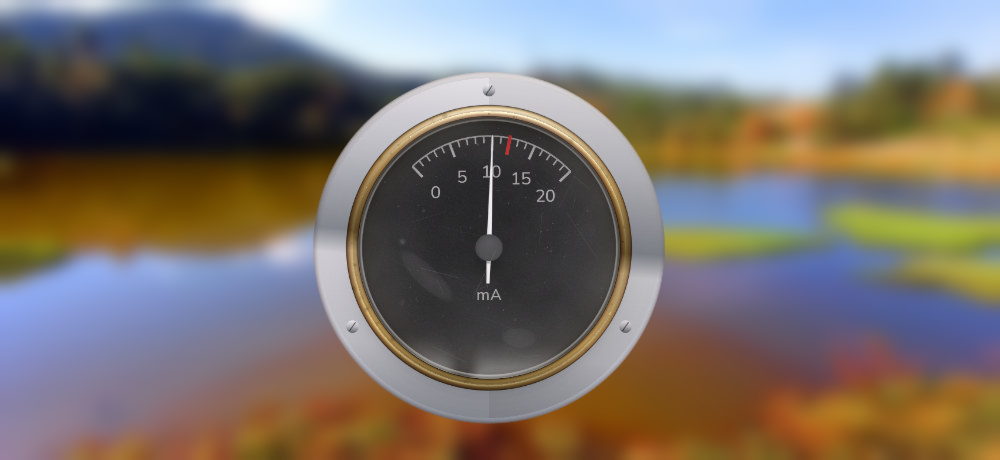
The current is value=10 unit=mA
